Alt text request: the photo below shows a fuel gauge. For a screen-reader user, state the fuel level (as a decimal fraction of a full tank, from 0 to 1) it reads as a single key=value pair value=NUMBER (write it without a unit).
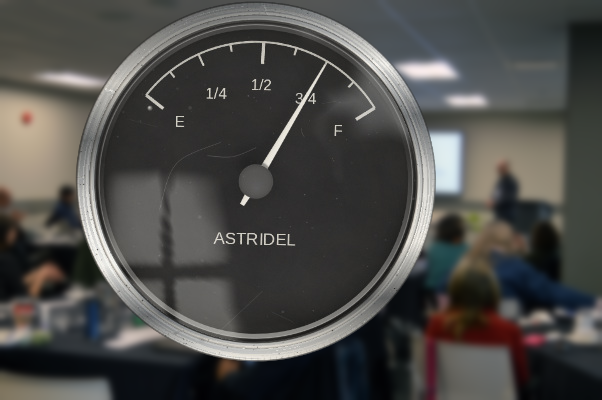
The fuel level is value=0.75
